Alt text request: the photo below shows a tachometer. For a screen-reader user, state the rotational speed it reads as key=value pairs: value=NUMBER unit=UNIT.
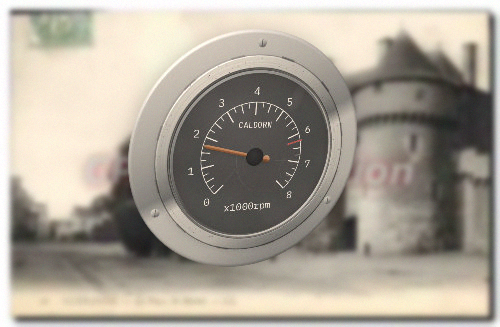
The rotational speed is value=1750 unit=rpm
